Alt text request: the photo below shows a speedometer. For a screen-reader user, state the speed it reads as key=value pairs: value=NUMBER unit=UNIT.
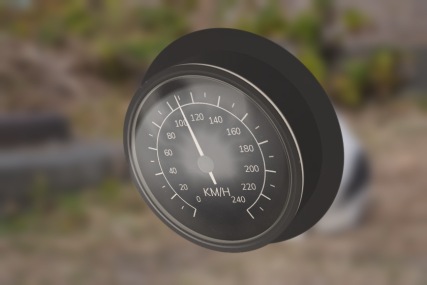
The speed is value=110 unit=km/h
